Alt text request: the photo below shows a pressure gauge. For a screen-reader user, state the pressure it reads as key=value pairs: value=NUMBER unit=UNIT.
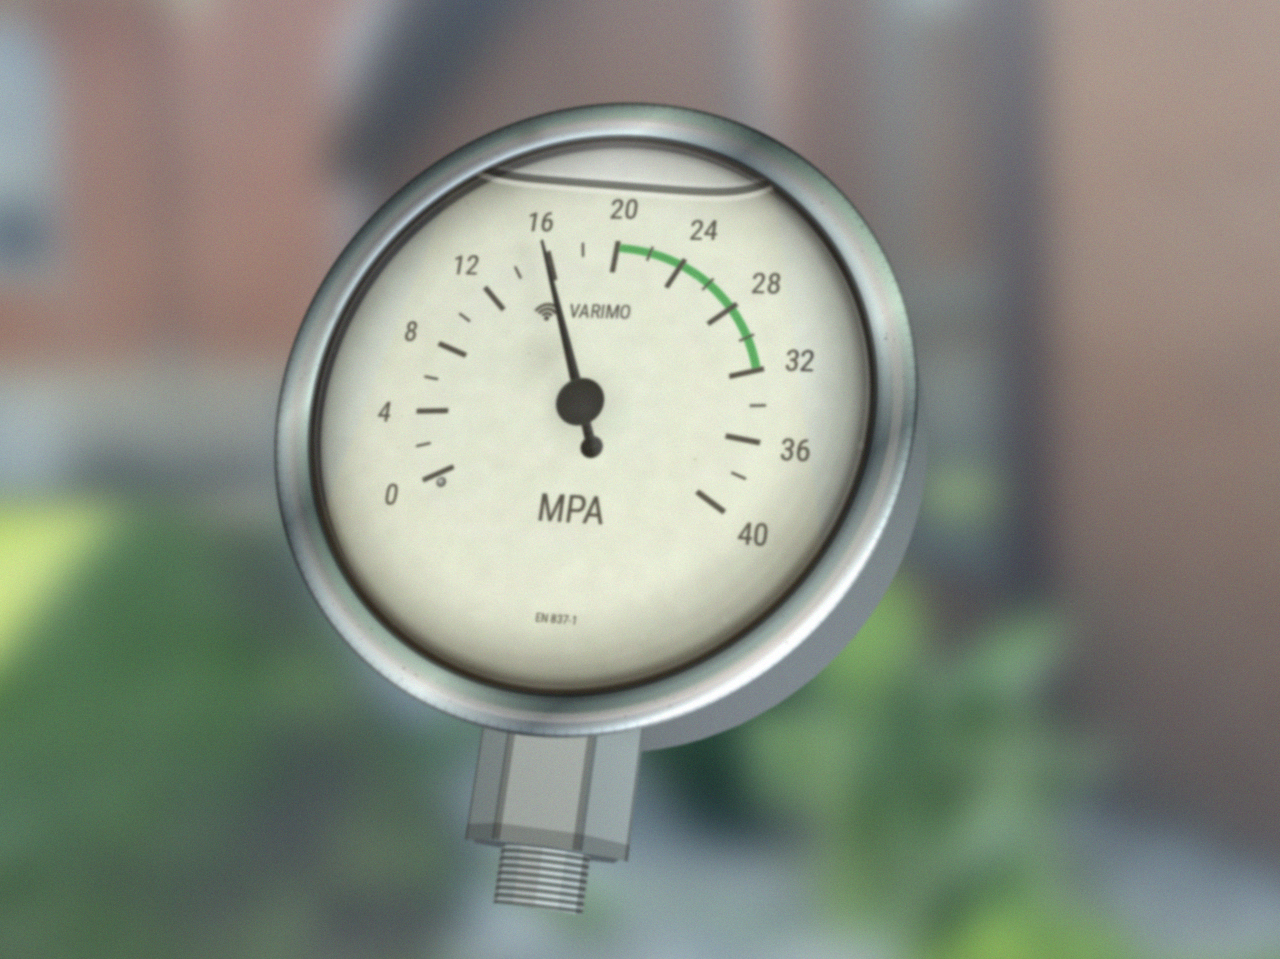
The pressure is value=16 unit=MPa
